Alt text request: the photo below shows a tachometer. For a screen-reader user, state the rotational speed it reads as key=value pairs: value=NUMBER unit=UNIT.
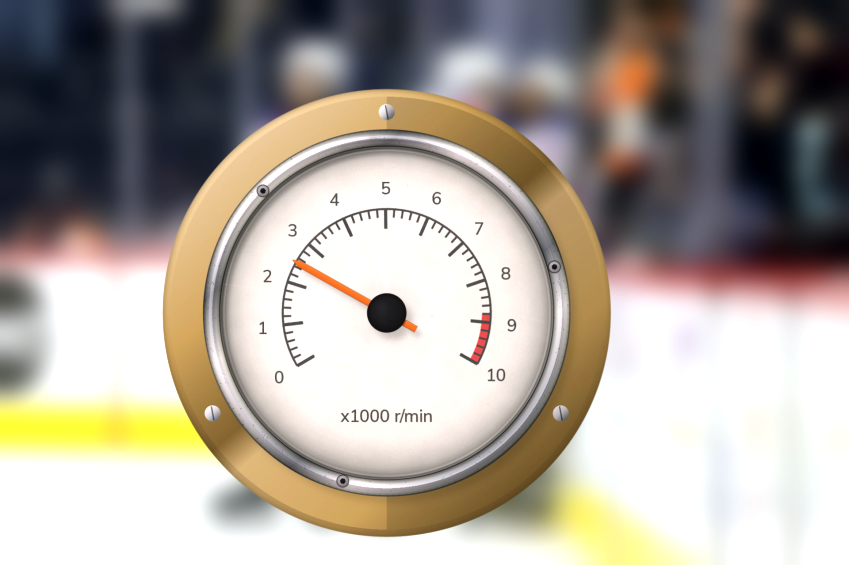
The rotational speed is value=2500 unit=rpm
